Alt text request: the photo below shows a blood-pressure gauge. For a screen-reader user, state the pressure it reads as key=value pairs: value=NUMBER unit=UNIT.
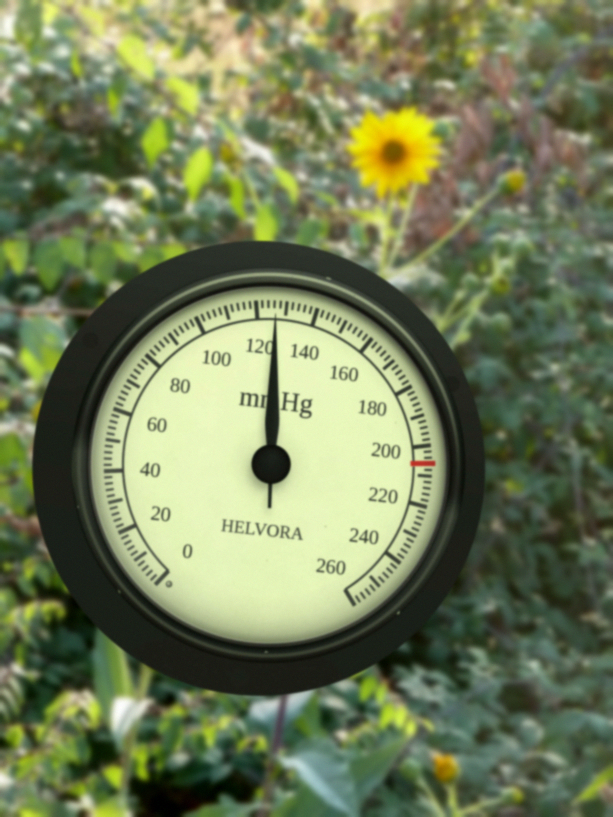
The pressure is value=126 unit=mmHg
